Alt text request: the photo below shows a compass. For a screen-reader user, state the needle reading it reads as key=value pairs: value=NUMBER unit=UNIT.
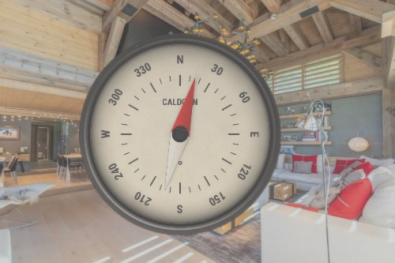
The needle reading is value=15 unit=°
